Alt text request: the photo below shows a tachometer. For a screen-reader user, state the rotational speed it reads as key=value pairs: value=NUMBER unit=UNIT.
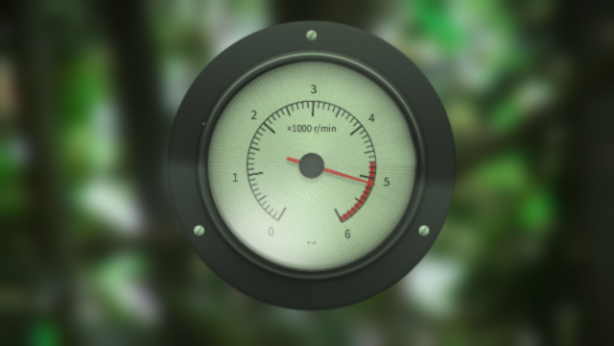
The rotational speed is value=5100 unit=rpm
